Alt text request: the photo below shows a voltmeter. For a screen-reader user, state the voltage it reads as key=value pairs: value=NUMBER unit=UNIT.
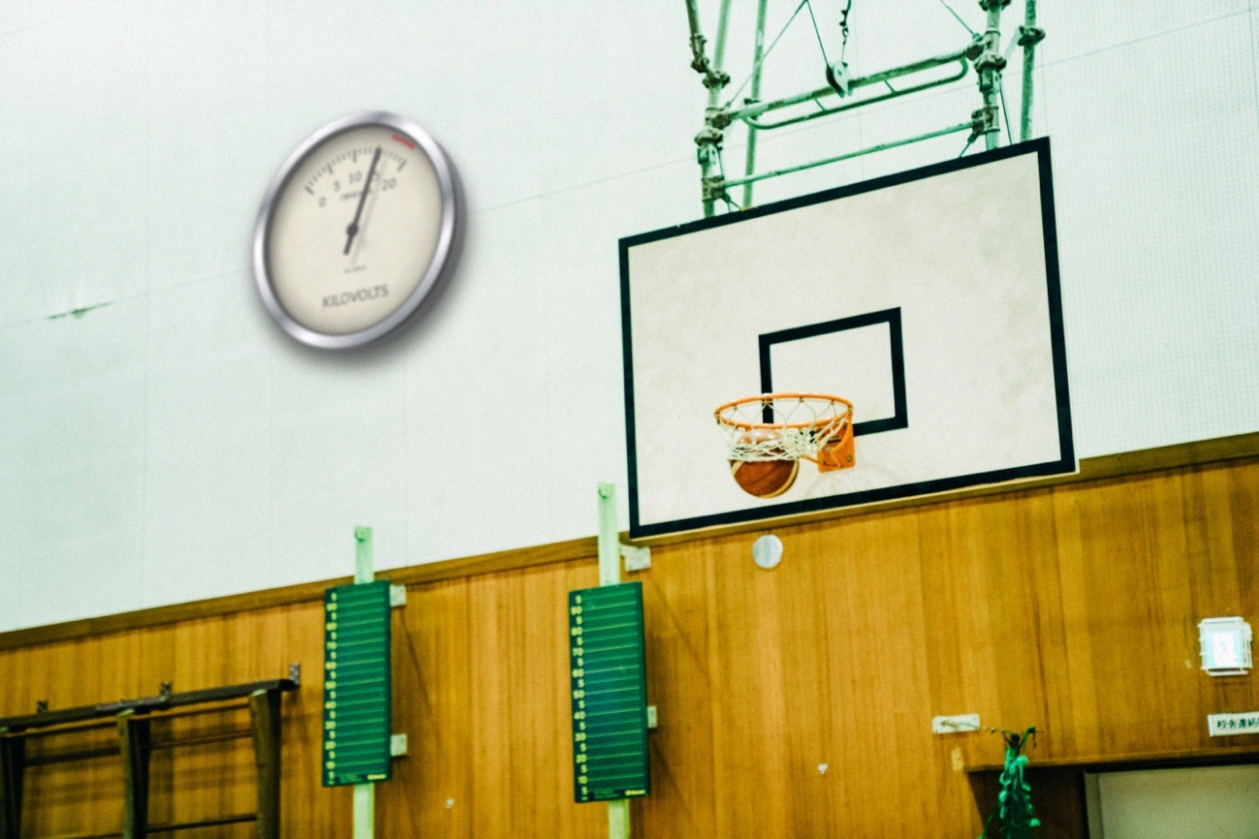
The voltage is value=15 unit=kV
